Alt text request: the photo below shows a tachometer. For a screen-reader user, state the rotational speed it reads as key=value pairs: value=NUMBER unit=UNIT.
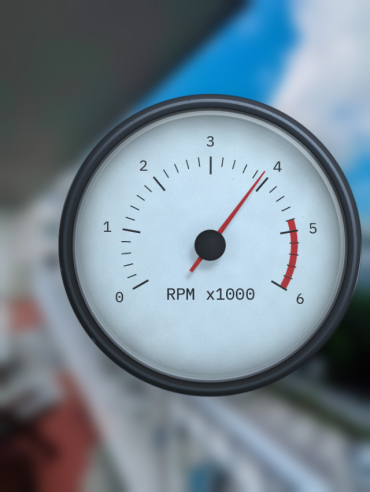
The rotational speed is value=3900 unit=rpm
